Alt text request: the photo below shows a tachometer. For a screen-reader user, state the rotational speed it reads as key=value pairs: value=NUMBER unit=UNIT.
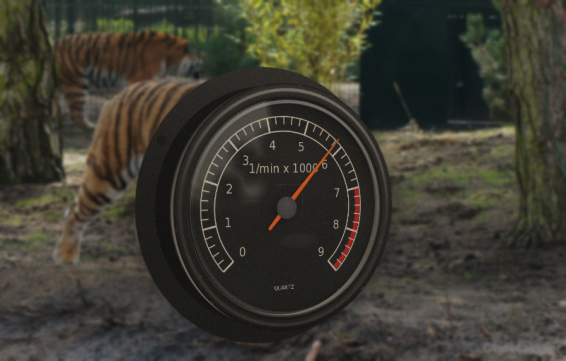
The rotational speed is value=5800 unit=rpm
